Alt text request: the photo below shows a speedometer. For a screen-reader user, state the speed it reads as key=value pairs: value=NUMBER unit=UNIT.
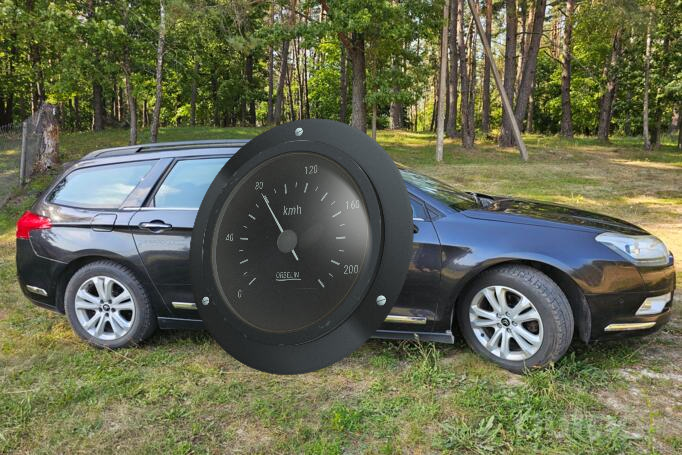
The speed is value=80 unit=km/h
